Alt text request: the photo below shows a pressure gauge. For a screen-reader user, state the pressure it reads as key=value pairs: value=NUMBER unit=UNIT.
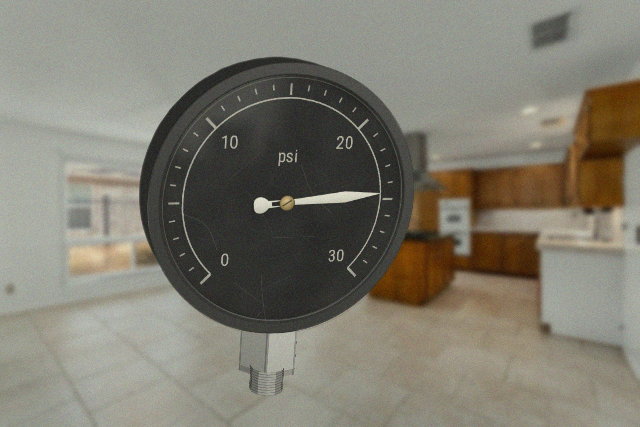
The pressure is value=24.5 unit=psi
